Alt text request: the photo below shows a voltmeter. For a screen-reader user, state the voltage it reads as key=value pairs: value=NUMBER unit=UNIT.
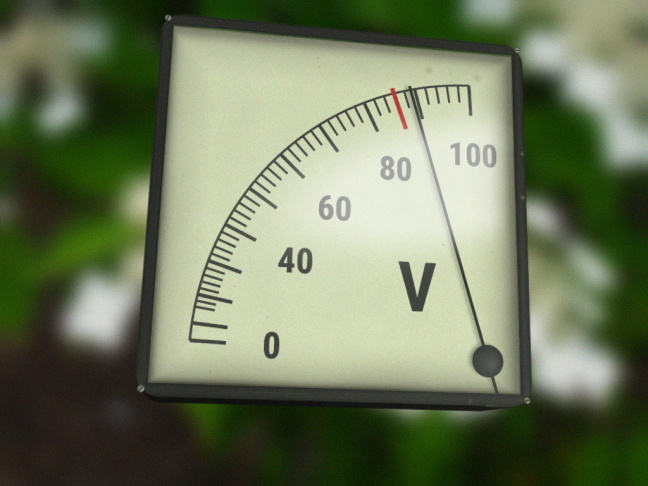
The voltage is value=89 unit=V
